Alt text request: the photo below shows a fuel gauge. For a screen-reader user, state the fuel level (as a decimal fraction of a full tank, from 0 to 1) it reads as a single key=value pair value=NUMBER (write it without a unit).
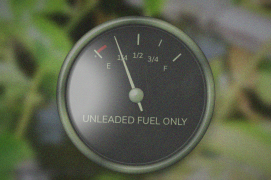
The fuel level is value=0.25
